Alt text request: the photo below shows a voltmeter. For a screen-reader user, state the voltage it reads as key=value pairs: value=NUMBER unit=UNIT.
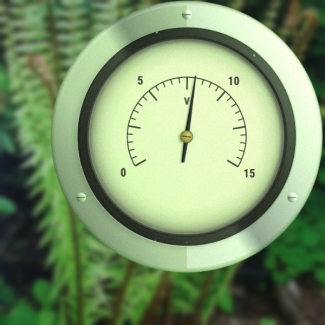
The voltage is value=8 unit=V
